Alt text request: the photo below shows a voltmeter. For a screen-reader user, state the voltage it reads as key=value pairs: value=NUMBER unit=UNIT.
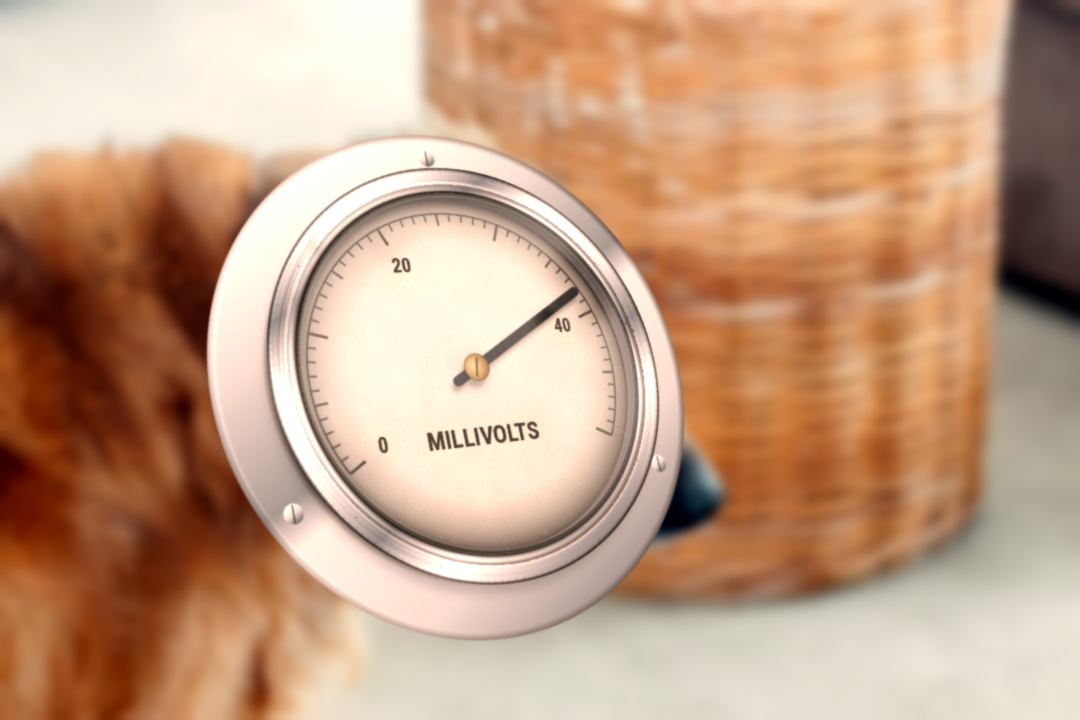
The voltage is value=38 unit=mV
